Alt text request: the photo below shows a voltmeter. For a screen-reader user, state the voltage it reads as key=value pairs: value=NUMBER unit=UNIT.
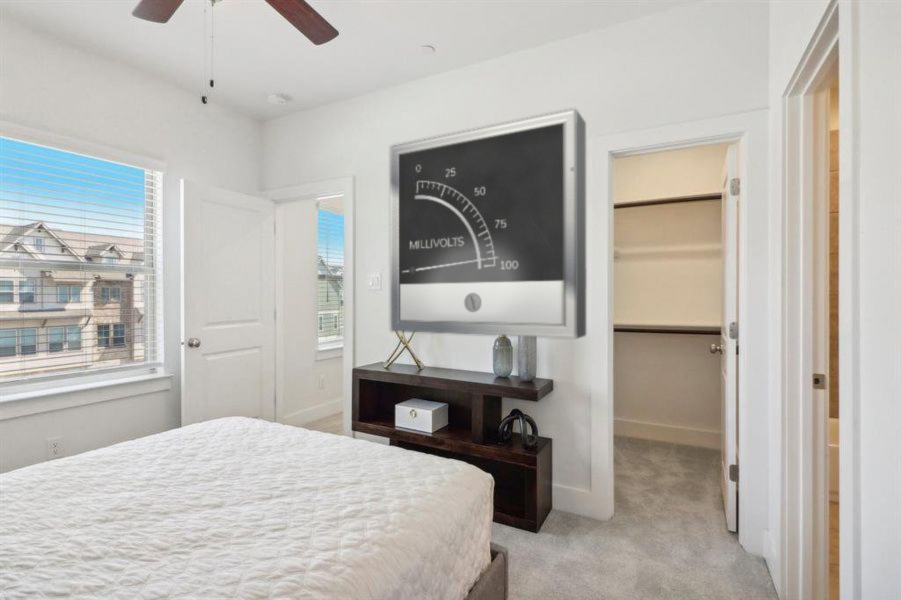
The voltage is value=95 unit=mV
